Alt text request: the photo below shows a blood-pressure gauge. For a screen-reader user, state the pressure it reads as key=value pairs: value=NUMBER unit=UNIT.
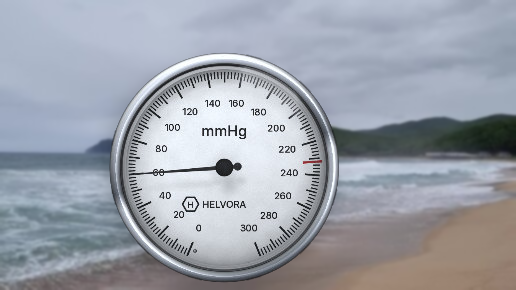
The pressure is value=60 unit=mmHg
